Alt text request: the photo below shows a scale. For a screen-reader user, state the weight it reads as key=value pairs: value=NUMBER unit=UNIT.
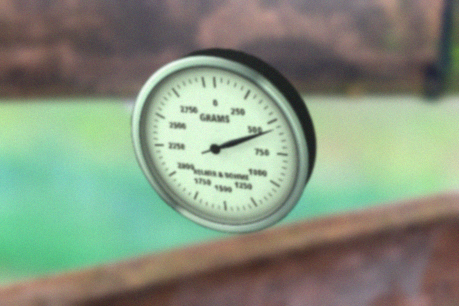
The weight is value=550 unit=g
